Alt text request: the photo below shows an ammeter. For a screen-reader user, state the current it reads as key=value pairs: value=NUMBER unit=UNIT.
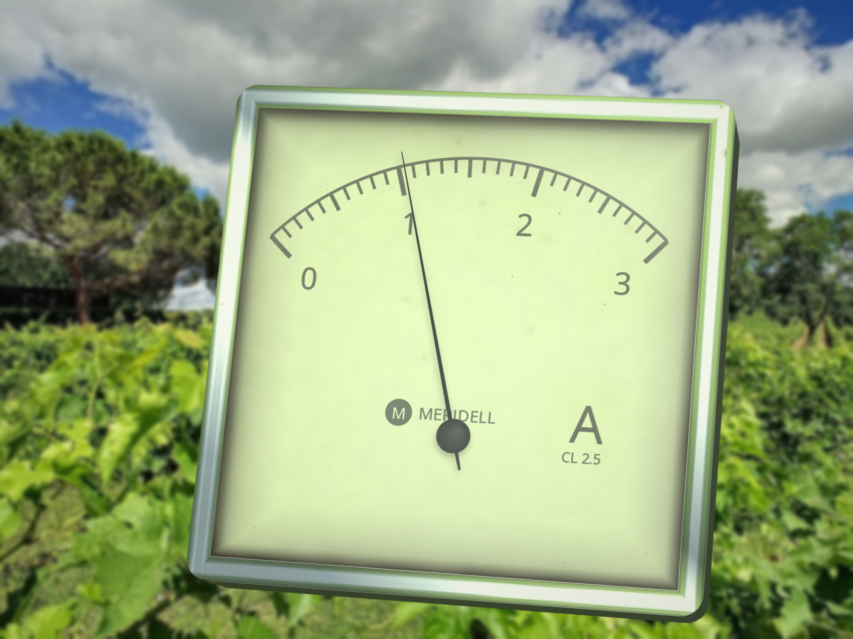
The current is value=1.05 unit=A
